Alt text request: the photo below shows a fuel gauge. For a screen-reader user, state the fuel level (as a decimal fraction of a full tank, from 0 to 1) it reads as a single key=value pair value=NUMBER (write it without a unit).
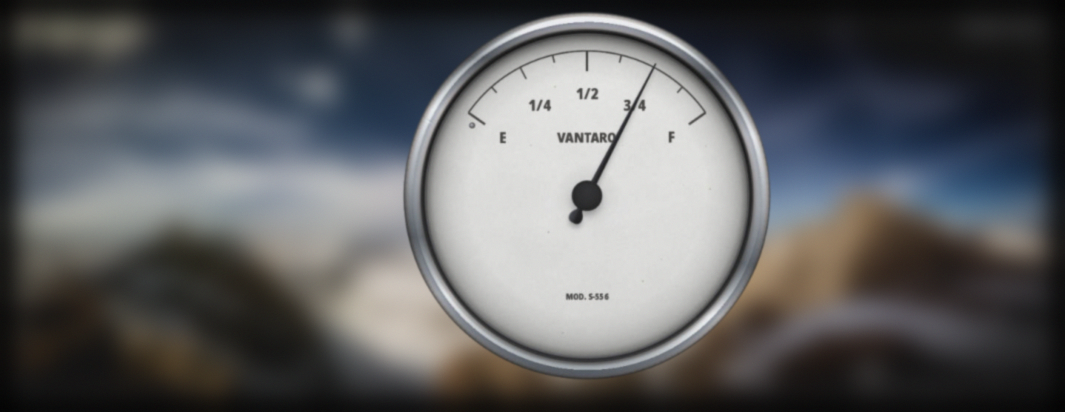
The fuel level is value=0.75
